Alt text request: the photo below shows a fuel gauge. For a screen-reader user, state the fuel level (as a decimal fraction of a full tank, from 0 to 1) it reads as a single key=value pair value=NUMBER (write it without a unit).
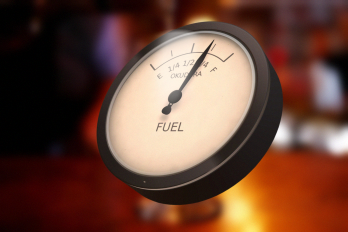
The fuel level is value=0.75
